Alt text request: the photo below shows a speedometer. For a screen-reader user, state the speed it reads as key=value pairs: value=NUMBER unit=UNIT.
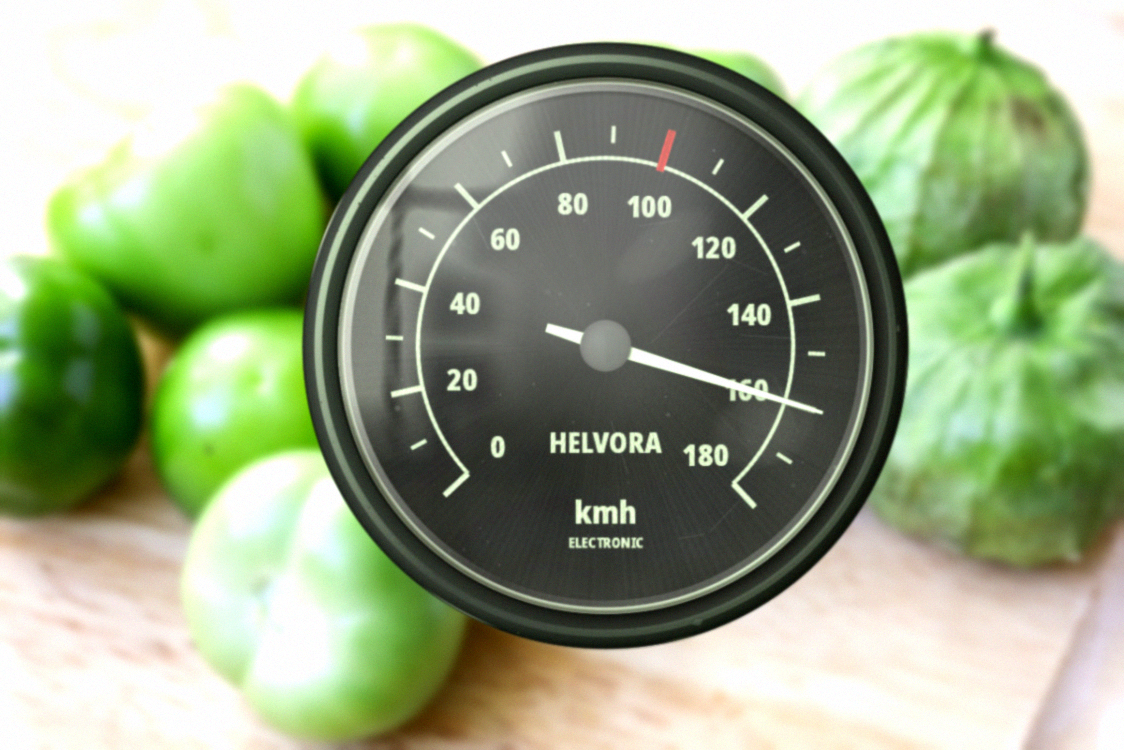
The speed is value=160 unit=km/h
